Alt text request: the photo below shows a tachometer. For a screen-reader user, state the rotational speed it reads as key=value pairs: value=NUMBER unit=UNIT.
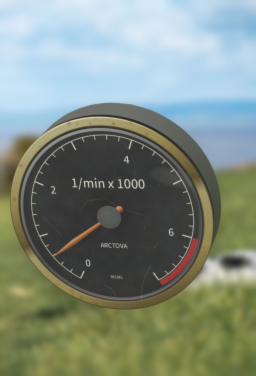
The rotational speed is value=600 unit=rpm
